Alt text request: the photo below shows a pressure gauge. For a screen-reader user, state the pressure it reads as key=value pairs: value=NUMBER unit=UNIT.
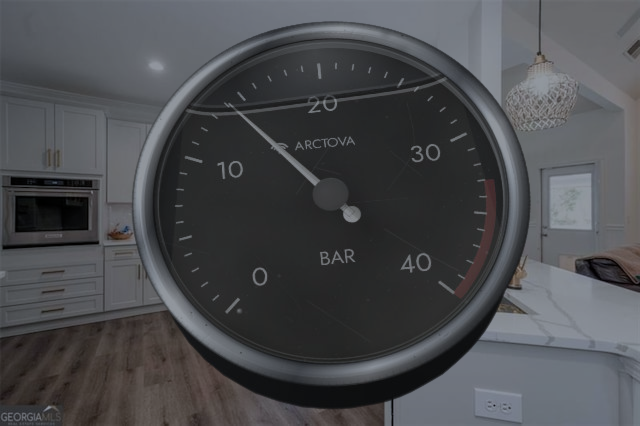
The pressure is value=14 unit=bar
